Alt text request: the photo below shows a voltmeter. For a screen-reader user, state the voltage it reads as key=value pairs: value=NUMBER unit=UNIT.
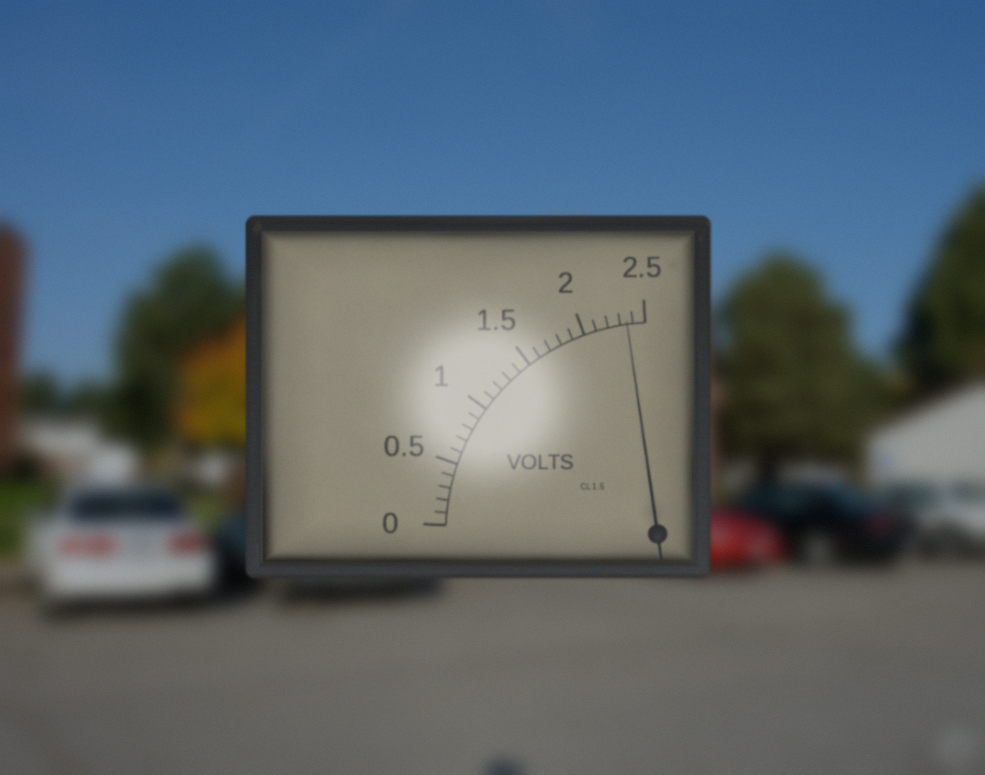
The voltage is value=2.35 unit=V
